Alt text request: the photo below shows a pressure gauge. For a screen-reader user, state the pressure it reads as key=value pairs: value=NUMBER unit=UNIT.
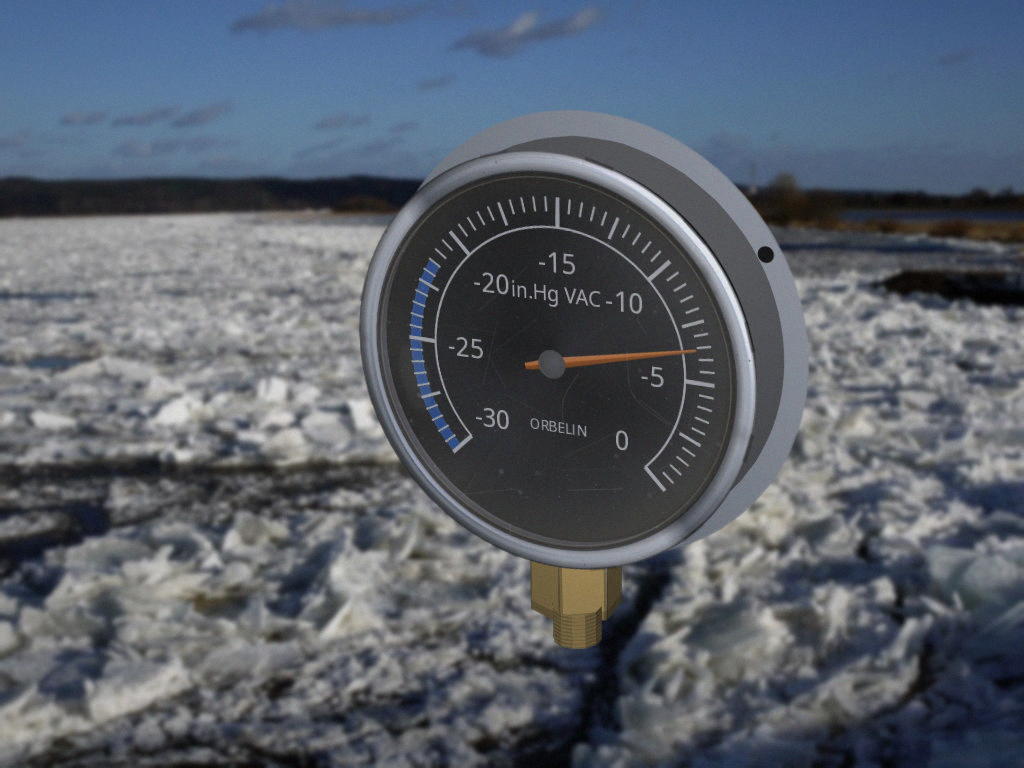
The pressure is value=-6.5 unit=inHg
